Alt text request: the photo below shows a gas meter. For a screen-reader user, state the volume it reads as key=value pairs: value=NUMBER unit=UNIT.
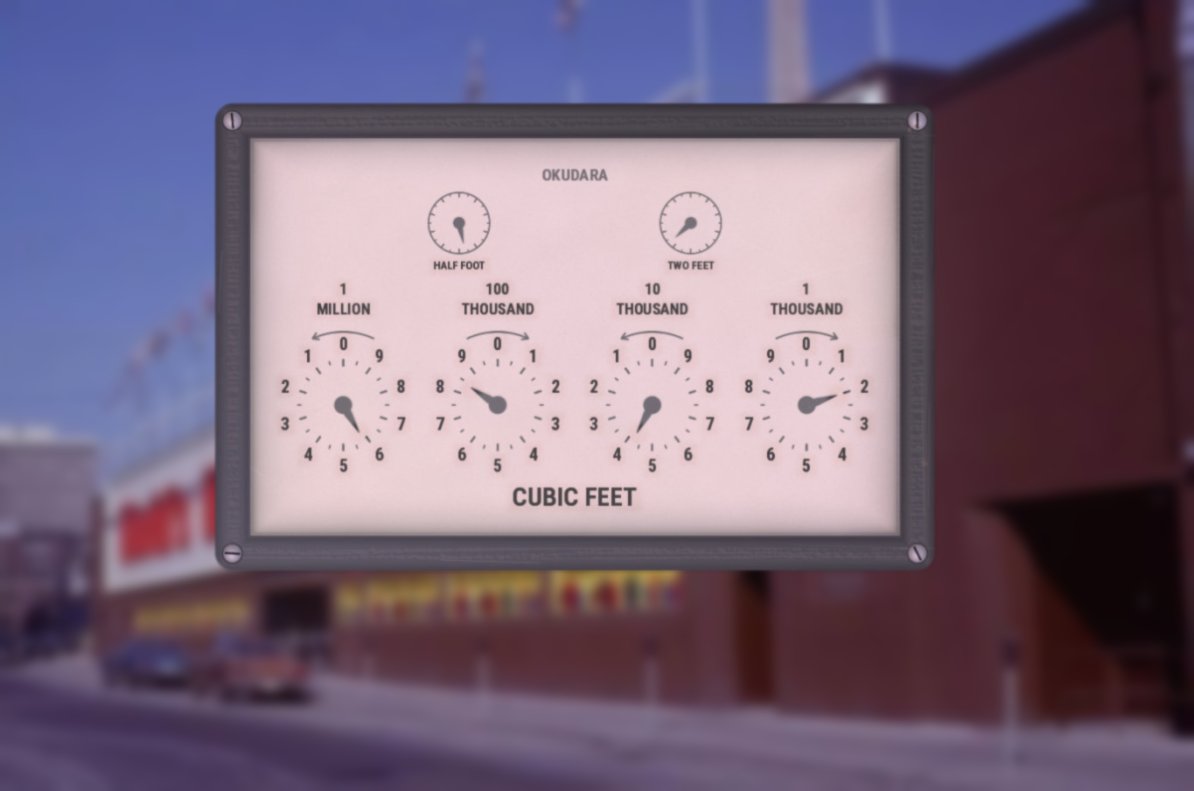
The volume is value=584200 unit=ft³
